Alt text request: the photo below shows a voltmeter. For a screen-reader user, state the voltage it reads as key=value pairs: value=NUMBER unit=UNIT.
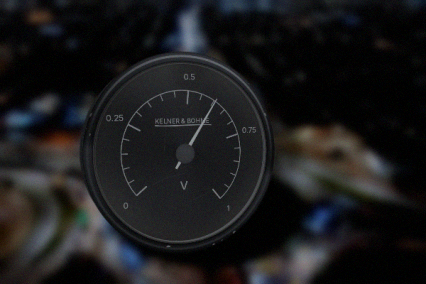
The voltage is value=0.6 unit=V
